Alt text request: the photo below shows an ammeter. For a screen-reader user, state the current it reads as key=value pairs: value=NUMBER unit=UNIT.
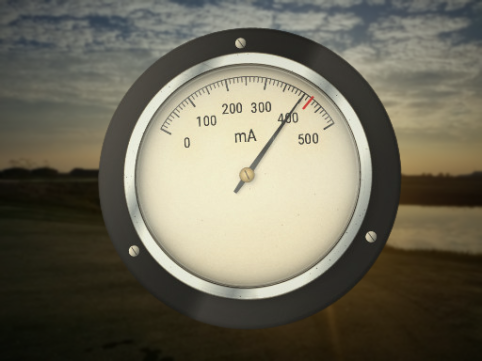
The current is value=400 unit=mA
